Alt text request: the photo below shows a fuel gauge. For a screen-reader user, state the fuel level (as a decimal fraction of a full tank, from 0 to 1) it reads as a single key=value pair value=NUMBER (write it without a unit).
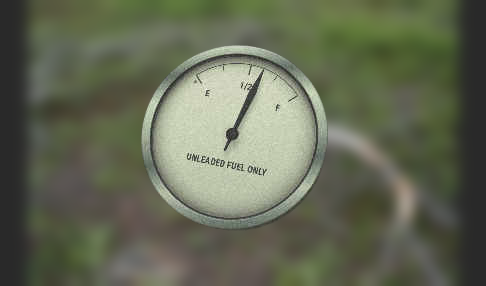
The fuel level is value=0.625
